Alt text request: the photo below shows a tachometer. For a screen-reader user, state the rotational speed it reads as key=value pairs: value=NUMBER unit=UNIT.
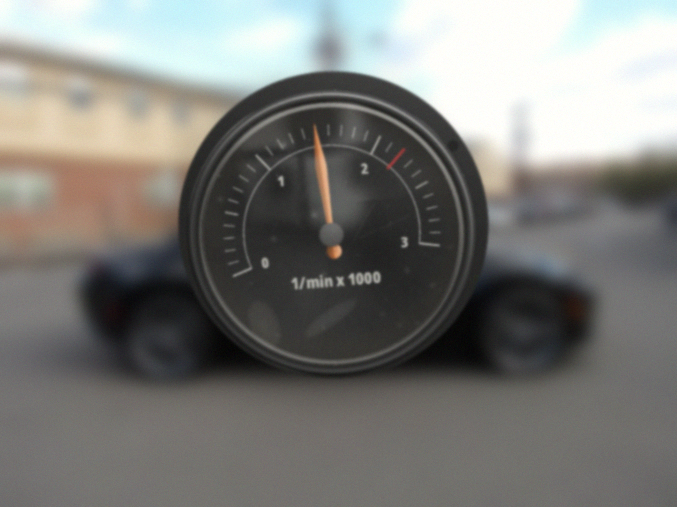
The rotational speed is value=1500 unit=rpm
